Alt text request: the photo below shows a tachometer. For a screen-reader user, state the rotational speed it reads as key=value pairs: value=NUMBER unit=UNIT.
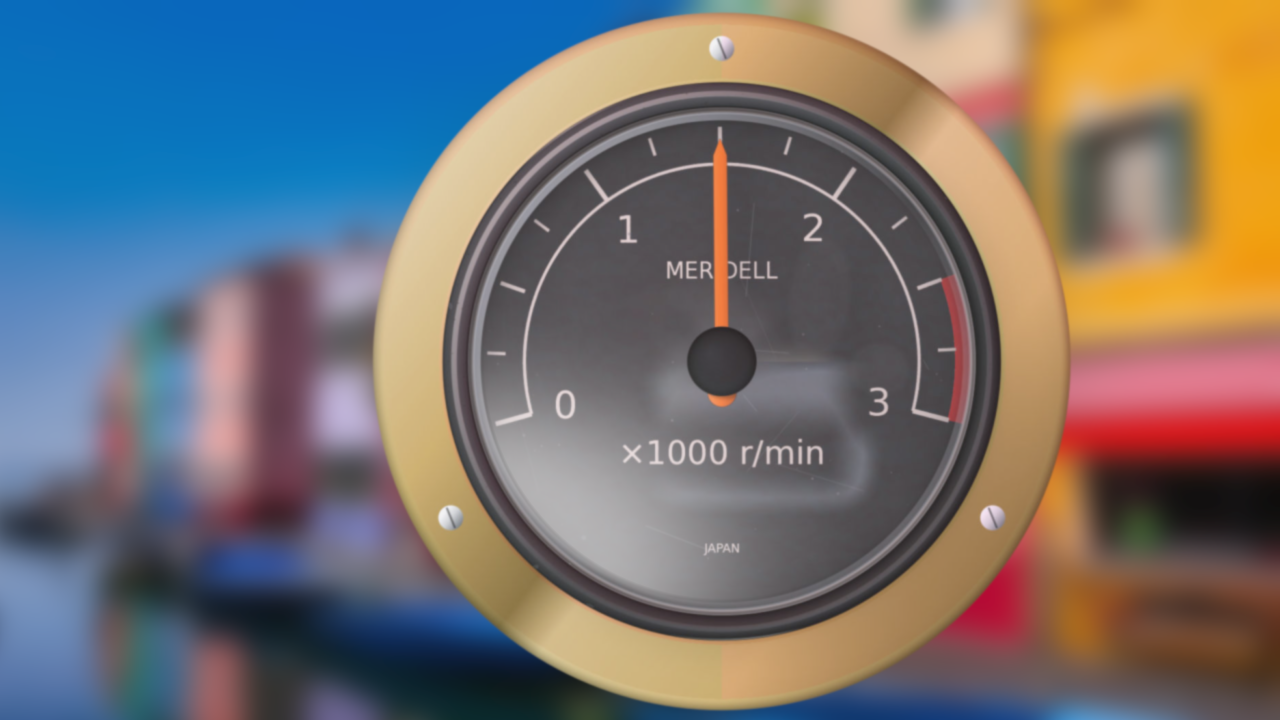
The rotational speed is value=1500 unit=rpm
